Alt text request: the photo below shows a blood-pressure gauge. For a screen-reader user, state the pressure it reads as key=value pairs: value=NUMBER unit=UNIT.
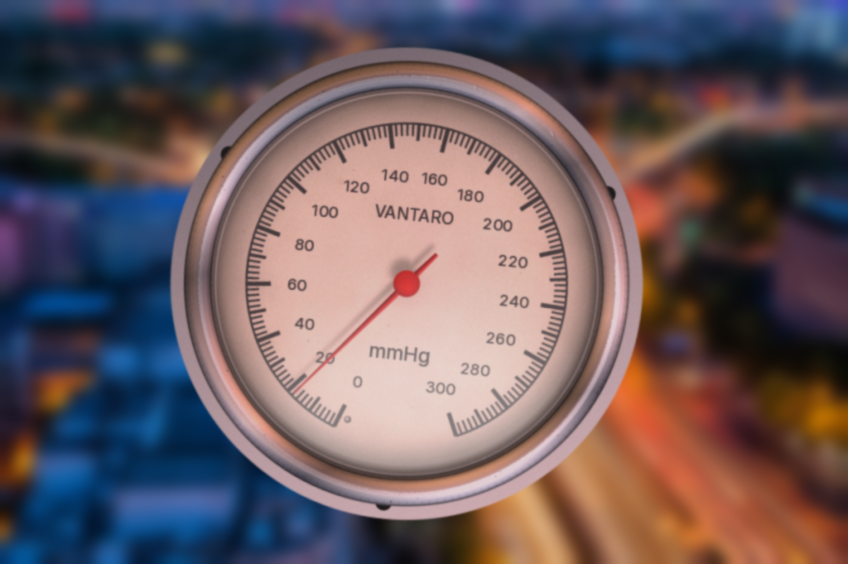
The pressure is value=18 unit=mmHg
